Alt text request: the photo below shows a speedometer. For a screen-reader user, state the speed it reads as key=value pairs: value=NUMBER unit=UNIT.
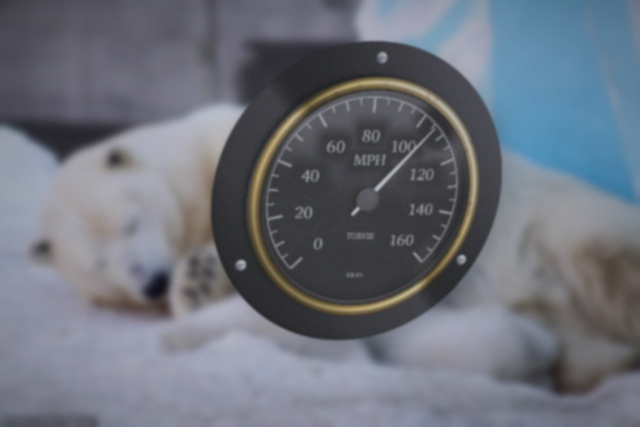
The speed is value=105 unit=mph
